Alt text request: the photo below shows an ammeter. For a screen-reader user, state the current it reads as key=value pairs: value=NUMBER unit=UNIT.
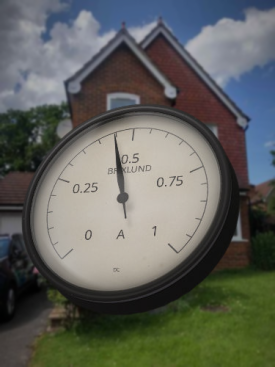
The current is value=0.45 unit=A
